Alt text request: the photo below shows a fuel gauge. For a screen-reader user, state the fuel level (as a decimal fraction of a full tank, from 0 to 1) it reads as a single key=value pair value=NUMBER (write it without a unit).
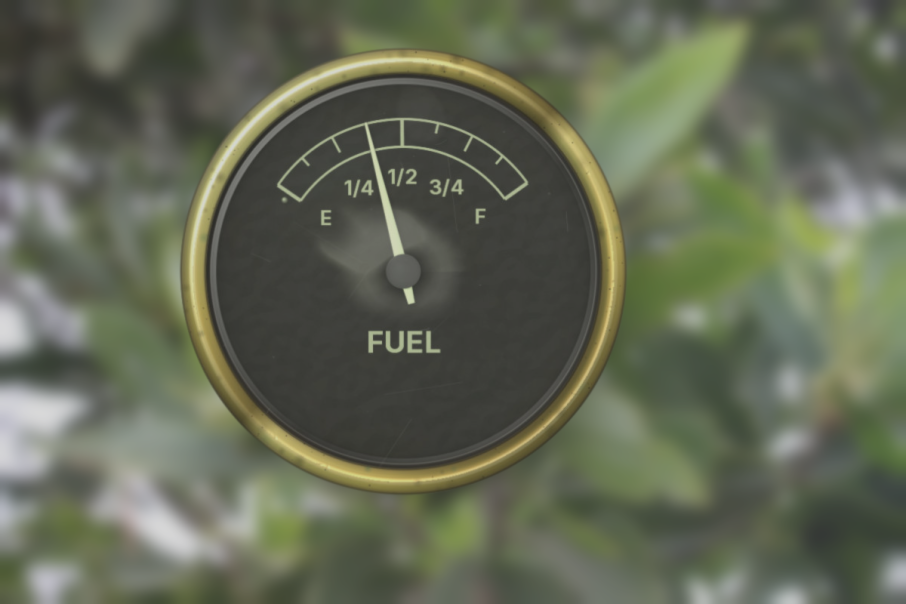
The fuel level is value=0.375
